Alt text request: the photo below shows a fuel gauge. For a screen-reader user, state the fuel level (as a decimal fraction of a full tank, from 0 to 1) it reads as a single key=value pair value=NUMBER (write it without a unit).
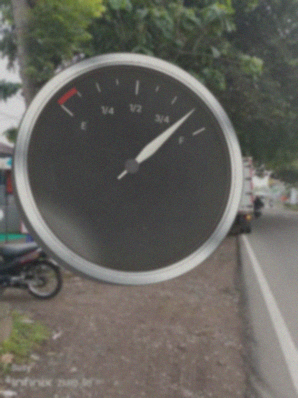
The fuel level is value=0.875
